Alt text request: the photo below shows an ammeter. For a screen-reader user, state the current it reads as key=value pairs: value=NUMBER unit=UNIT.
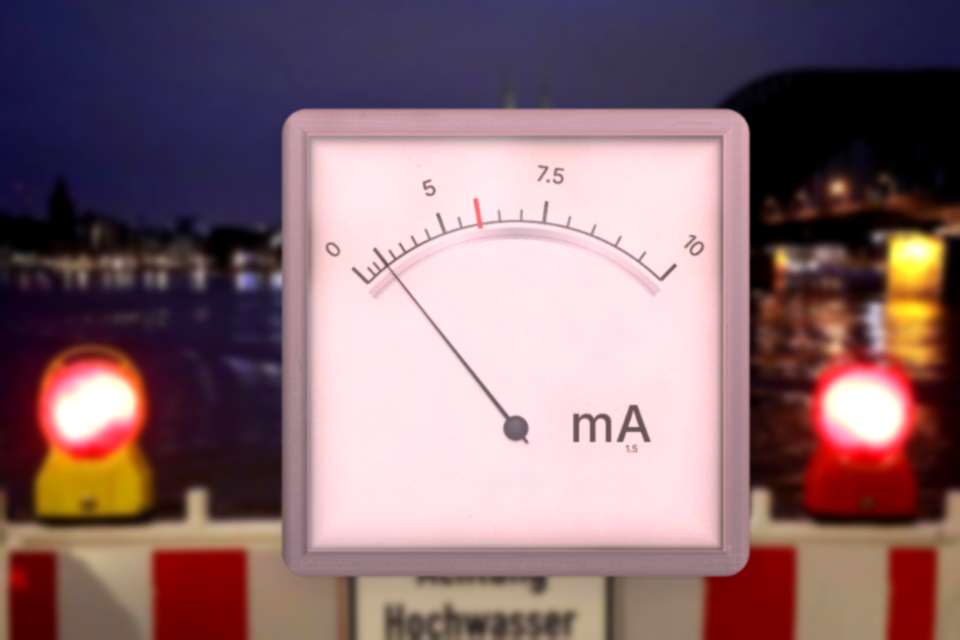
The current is value=2.5 unit=mA
